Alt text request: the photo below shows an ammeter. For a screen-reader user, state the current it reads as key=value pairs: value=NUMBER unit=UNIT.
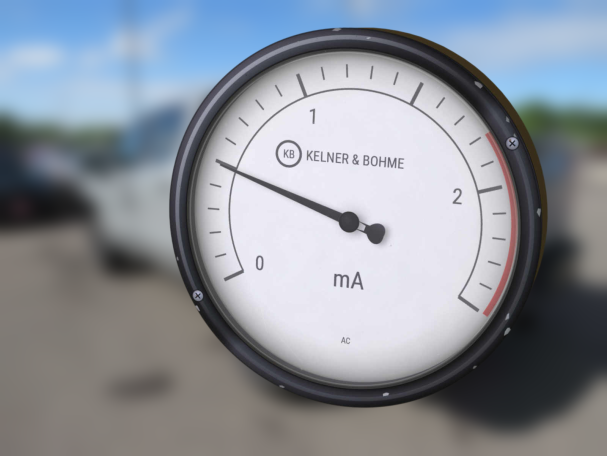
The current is value=0.5 unit=mA
